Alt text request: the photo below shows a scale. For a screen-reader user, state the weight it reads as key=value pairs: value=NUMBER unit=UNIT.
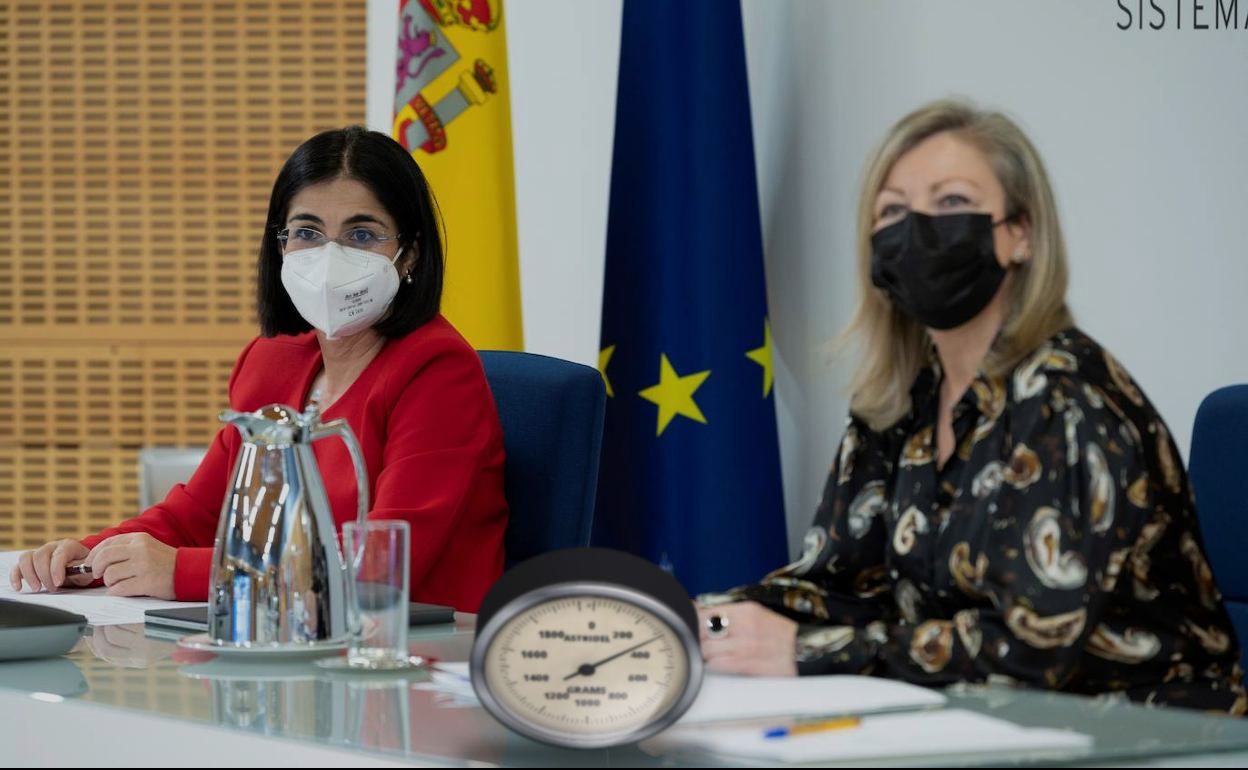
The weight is value=300 unit=g
